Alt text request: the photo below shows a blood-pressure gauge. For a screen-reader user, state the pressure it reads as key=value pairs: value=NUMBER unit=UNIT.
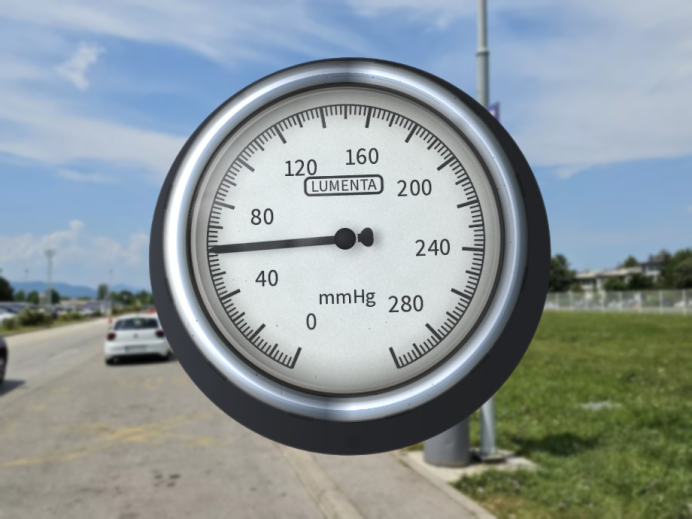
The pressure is value=60 unit=mmHg
